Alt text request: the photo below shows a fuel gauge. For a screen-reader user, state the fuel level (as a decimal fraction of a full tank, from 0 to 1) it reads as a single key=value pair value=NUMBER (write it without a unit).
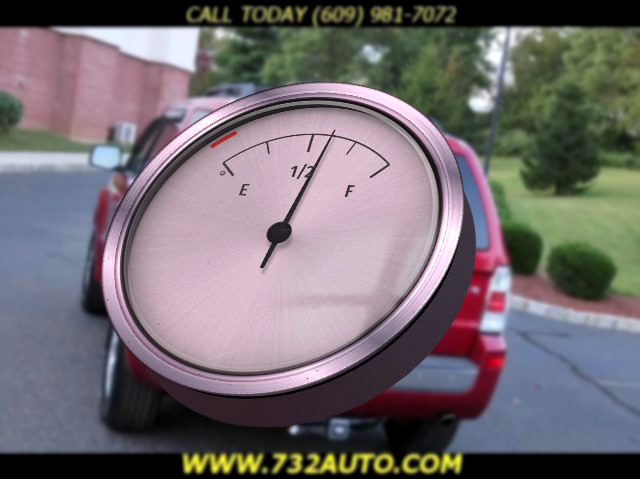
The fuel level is value=0.625
